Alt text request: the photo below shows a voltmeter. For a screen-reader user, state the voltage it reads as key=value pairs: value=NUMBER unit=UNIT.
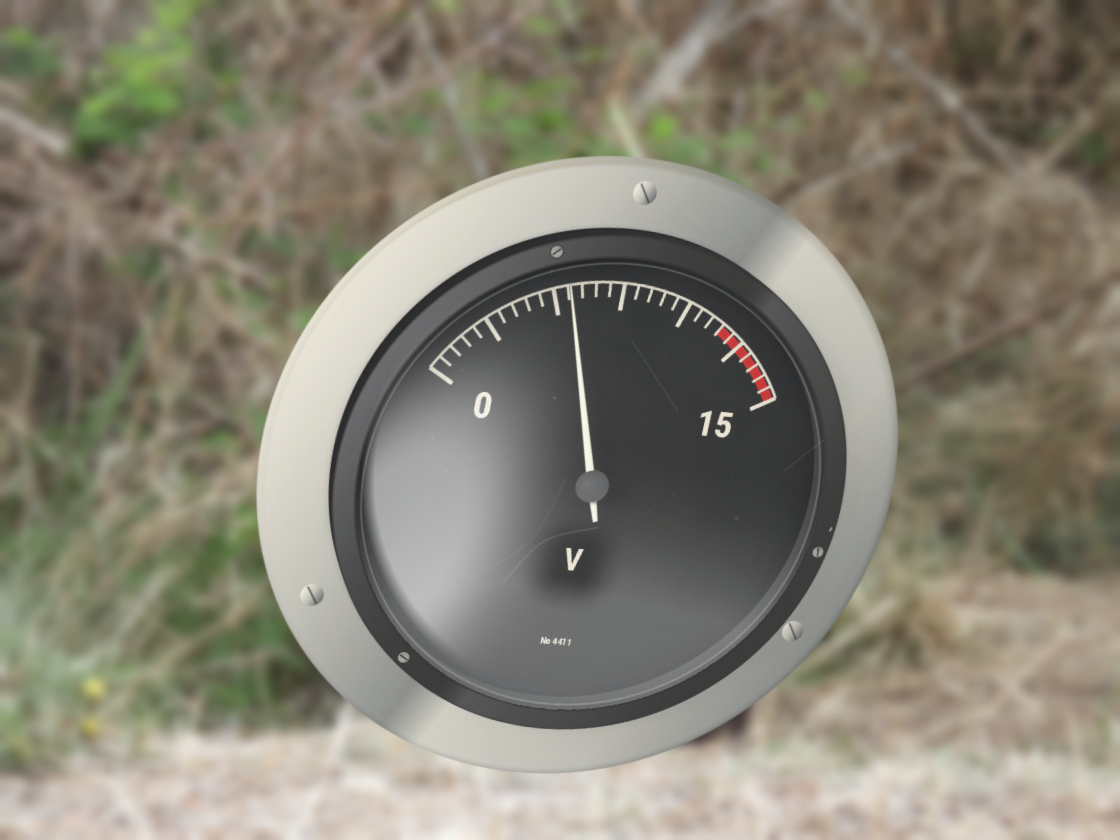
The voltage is value=5.5 unit=V
